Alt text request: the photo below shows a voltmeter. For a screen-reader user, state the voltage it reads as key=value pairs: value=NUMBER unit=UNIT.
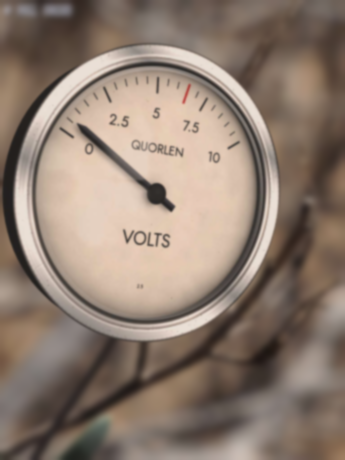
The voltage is value=0.5 unit=V
